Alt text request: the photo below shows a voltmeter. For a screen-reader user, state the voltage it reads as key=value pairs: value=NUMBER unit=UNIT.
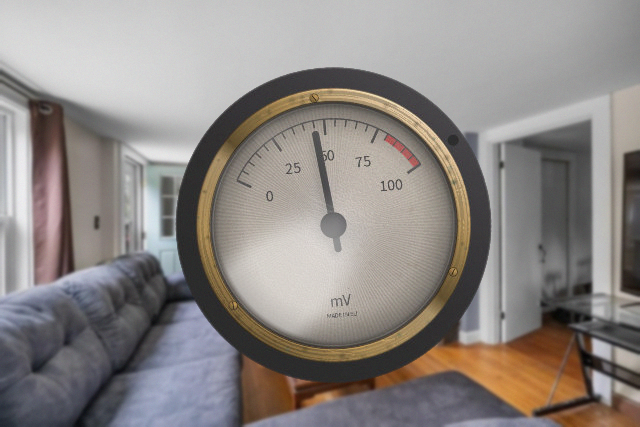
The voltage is value=45 unit=mV
